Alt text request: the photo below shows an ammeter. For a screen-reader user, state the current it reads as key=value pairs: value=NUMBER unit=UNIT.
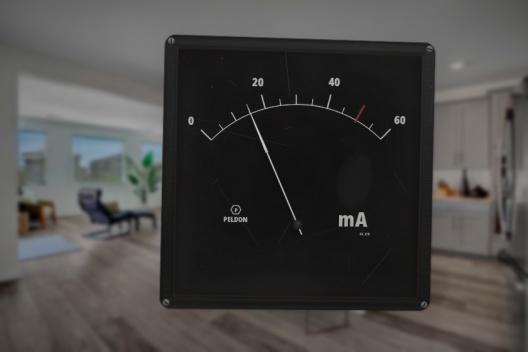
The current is value=15 unit=mA
